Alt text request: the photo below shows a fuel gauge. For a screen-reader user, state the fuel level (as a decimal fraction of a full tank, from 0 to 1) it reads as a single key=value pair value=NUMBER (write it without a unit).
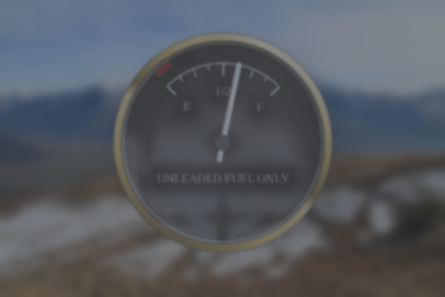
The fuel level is value=0.625
